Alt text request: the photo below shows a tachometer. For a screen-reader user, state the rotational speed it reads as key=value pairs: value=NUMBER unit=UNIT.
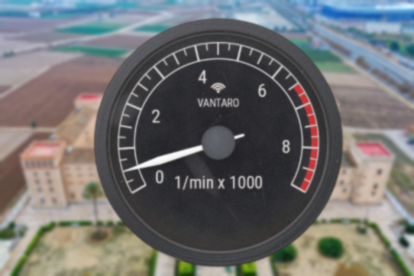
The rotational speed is value=500 unit=rpm
